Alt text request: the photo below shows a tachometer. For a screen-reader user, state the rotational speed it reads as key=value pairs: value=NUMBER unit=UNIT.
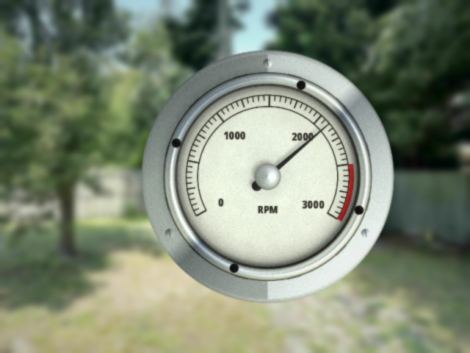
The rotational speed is value=2100 unit=rpm
